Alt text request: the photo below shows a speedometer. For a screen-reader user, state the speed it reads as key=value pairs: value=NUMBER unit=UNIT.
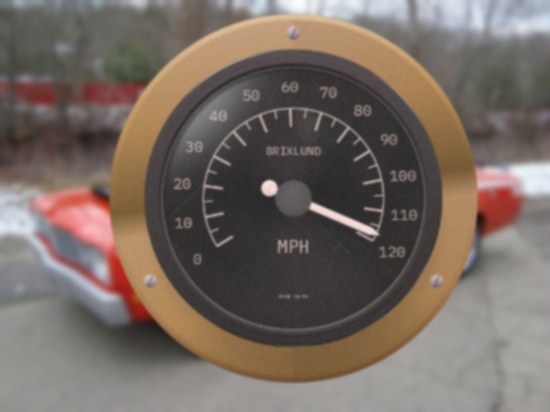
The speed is value=117.5 unit=mph
